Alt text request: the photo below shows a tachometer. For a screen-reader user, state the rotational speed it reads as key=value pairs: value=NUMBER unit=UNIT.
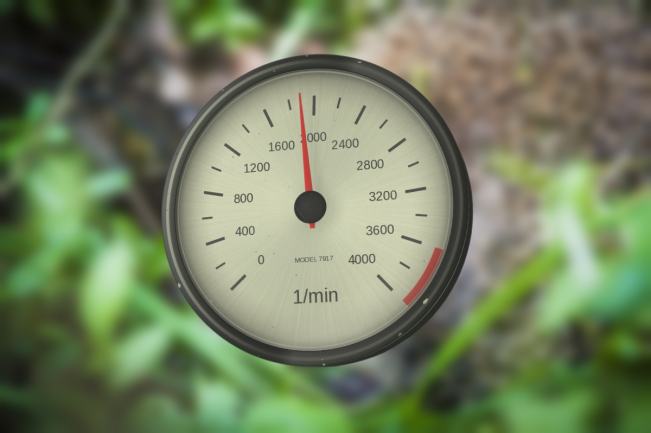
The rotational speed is value=1900 unit=rpm
